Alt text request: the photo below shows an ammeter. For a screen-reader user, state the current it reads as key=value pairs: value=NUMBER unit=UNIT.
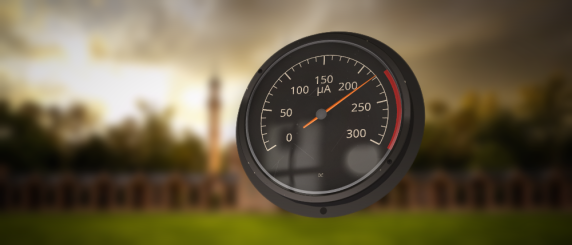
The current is value=220 unit=µA
